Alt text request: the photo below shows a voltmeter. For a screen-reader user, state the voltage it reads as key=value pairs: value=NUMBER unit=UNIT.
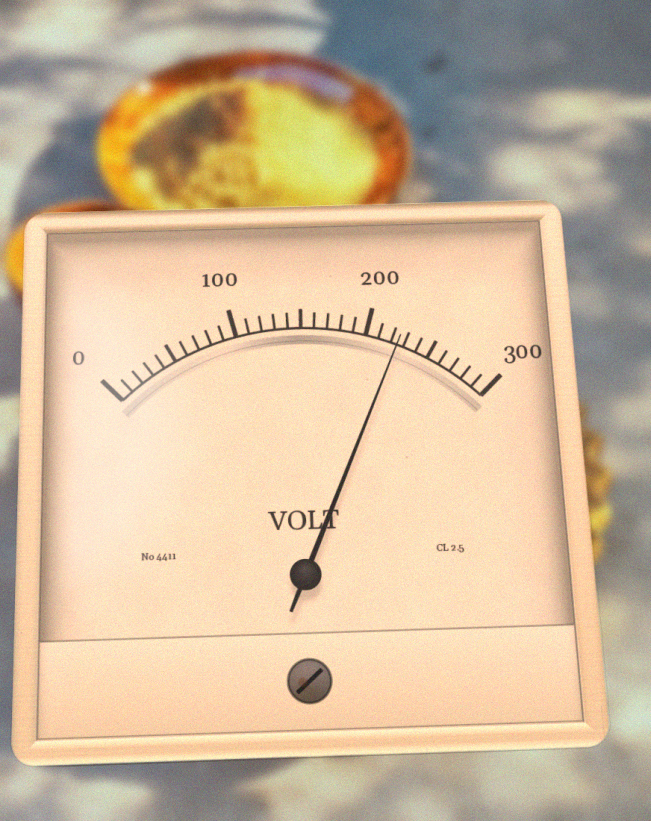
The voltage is value=225 unit=V
